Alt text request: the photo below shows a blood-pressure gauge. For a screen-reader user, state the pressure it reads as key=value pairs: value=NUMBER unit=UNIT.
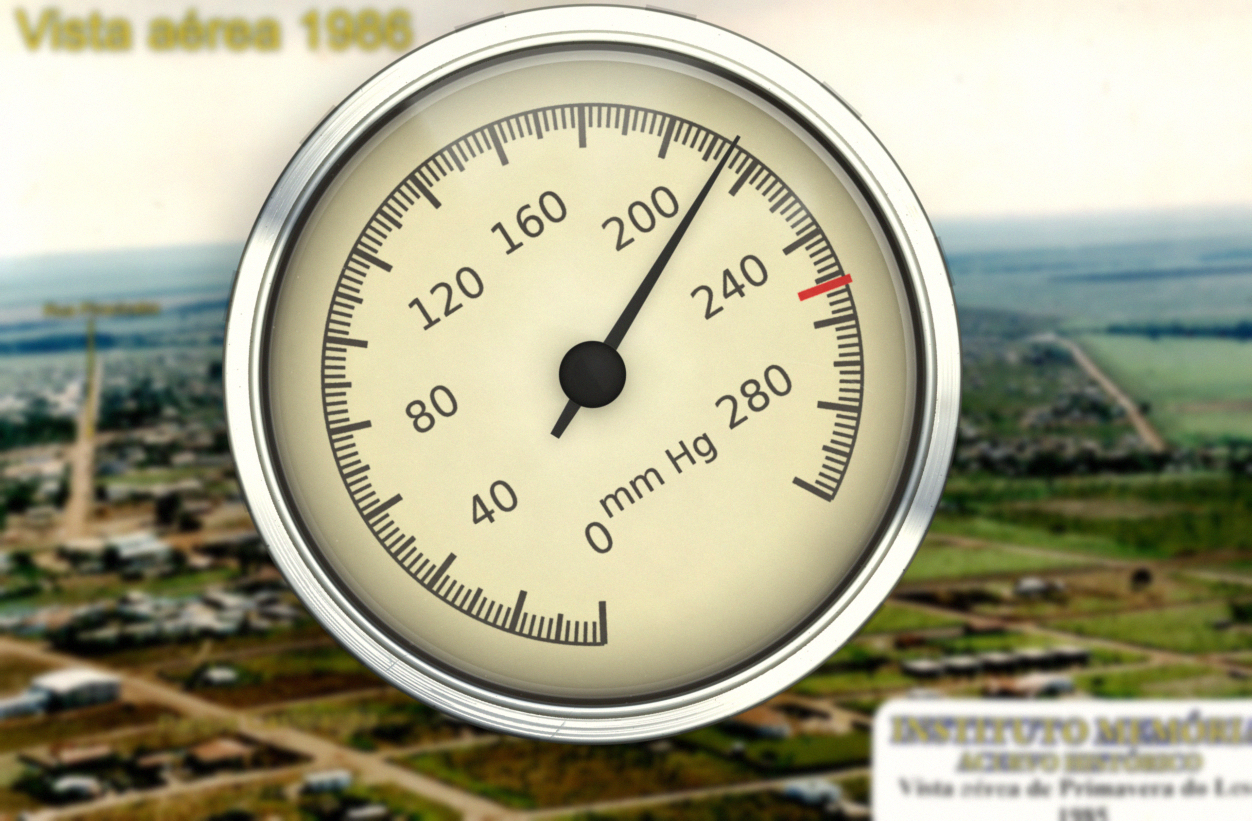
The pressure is value=214 unit=mmHg
